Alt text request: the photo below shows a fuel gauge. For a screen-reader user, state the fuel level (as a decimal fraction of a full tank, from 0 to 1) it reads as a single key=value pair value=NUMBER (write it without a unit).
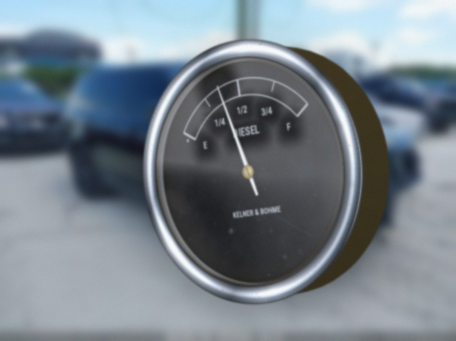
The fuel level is value=0.375
